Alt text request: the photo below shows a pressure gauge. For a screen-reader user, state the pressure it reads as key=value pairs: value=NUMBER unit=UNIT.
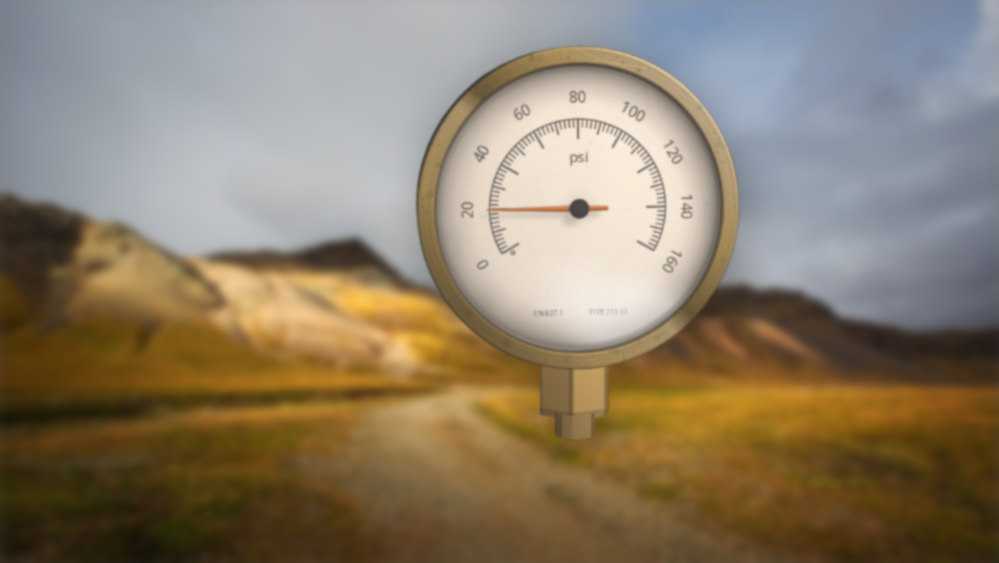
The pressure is value=20 unit=psi
